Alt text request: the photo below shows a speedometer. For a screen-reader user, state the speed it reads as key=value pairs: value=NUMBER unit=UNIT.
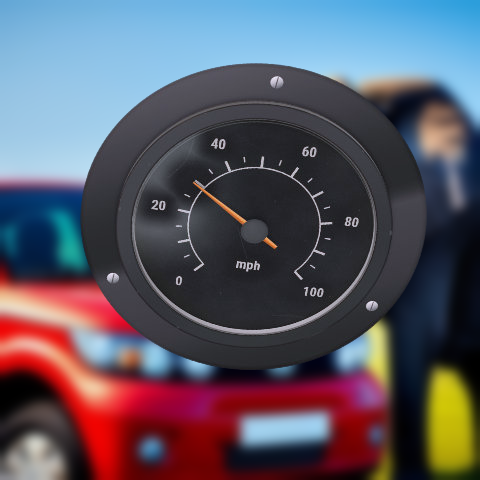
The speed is value=30 unit=mph
